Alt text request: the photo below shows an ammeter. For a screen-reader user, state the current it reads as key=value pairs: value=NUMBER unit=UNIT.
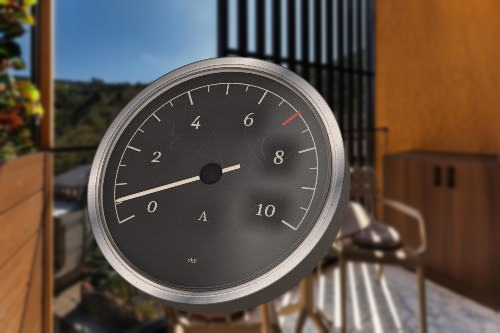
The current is value=0.5 unit=A
